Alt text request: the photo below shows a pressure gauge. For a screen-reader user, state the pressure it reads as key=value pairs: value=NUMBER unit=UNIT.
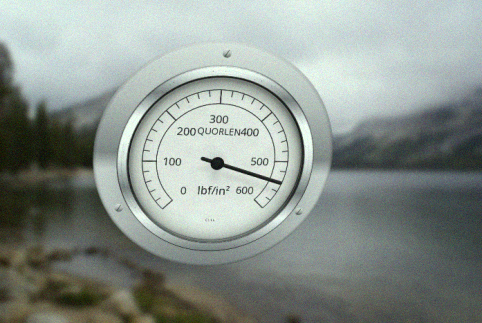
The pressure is value=540 unit=psi
